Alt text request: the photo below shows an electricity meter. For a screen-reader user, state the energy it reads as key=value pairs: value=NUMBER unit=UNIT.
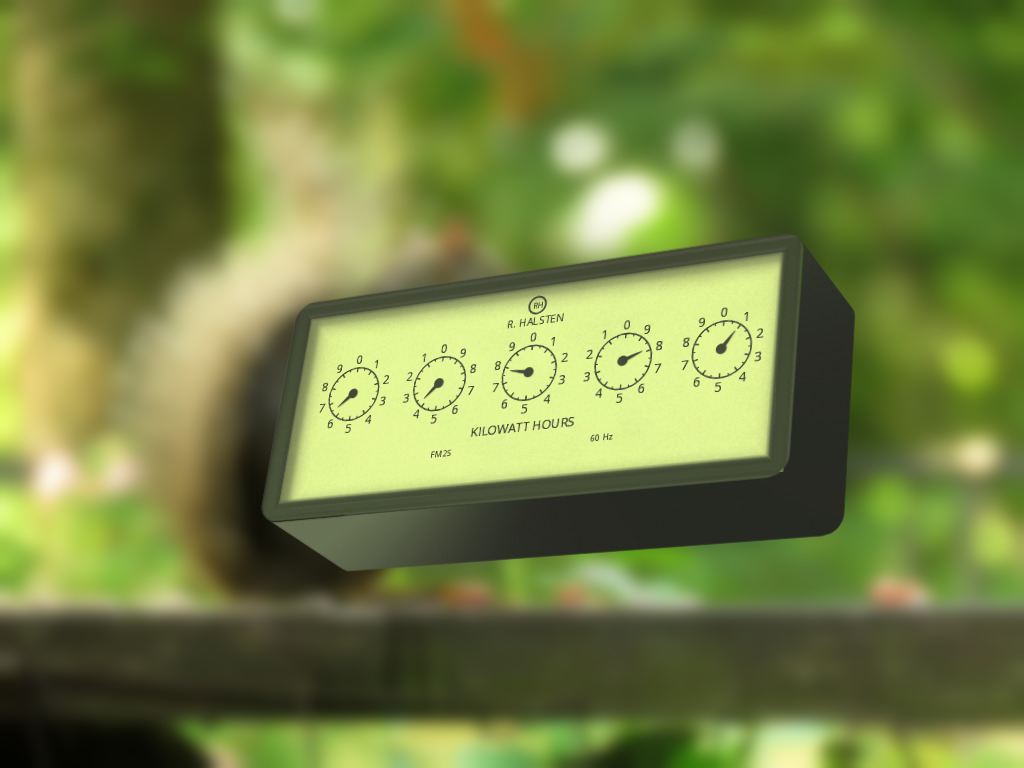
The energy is value=63781 unit=kWh
